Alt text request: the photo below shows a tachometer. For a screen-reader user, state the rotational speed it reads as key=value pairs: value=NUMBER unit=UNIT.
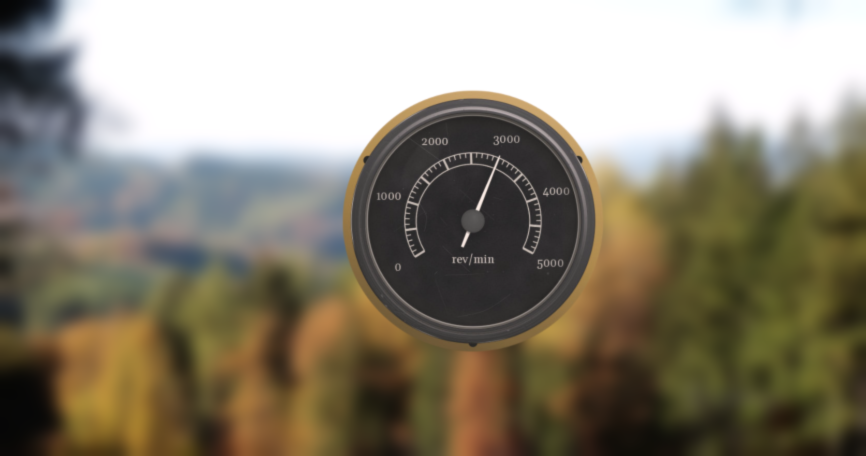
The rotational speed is value=3000 unit=rpm
